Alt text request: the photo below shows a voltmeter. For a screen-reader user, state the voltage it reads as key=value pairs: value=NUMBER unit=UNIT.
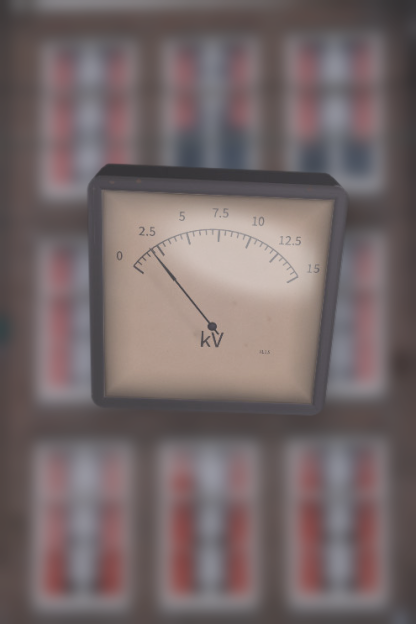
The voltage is value=2 unit=kV
